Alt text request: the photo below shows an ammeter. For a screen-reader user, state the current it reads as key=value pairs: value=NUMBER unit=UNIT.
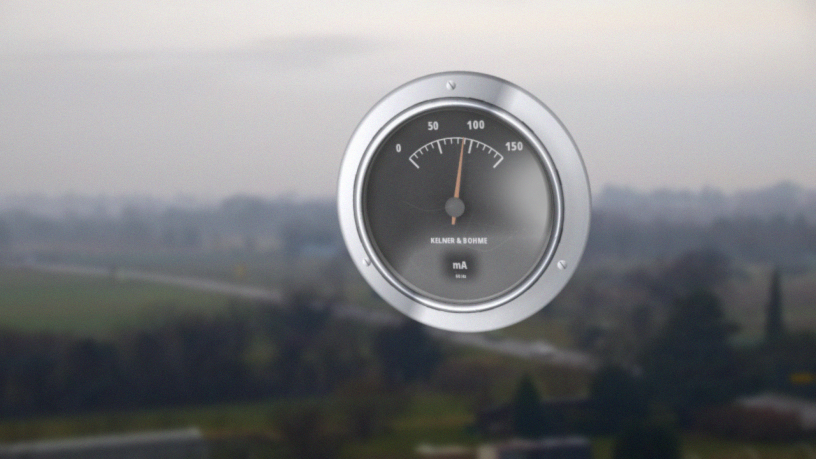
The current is value=90 unit=mA
